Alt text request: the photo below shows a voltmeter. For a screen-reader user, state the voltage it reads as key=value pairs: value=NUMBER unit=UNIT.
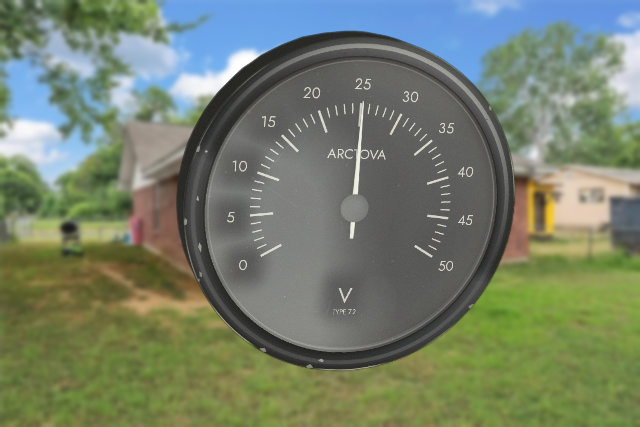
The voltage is value=25 unit=V
